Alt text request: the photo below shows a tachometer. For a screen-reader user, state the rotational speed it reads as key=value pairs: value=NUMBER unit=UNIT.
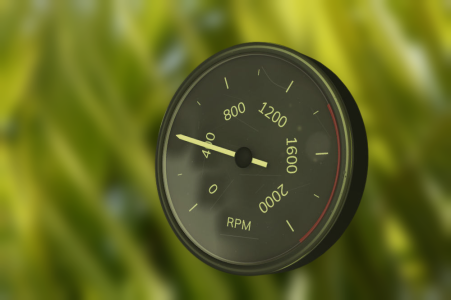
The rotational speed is value=400 unit=rpm
